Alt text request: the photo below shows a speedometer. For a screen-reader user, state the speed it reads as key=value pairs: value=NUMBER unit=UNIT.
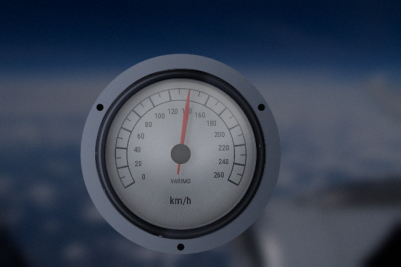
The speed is value=140 unit=km/h
